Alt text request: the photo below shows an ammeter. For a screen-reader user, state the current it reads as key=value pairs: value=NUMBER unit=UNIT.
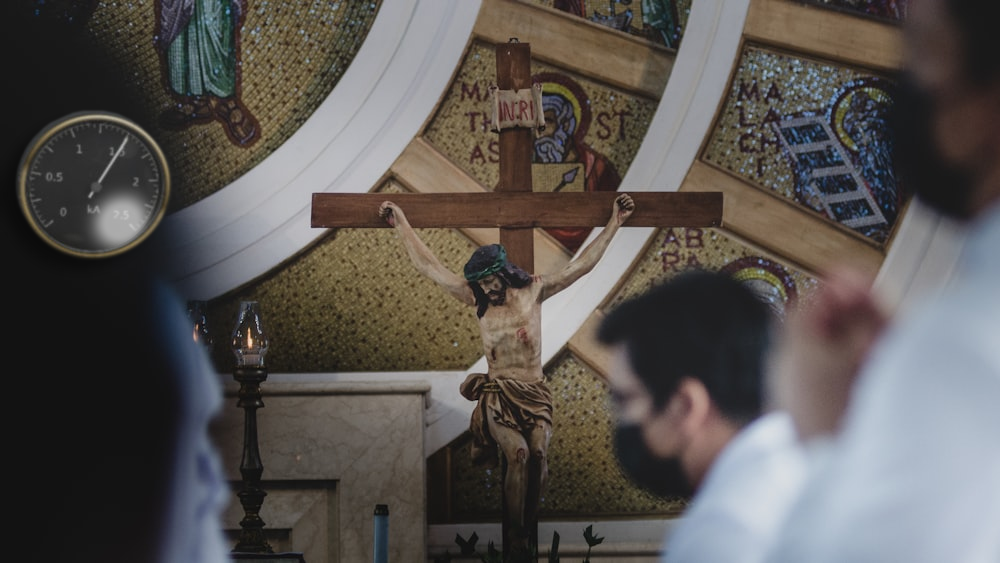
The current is value=1.5 unit=kA
